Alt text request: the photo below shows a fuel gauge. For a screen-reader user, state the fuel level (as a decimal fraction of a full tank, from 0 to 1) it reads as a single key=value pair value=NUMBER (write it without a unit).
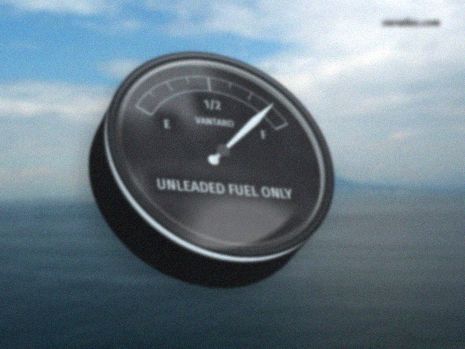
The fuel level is value=0.875
